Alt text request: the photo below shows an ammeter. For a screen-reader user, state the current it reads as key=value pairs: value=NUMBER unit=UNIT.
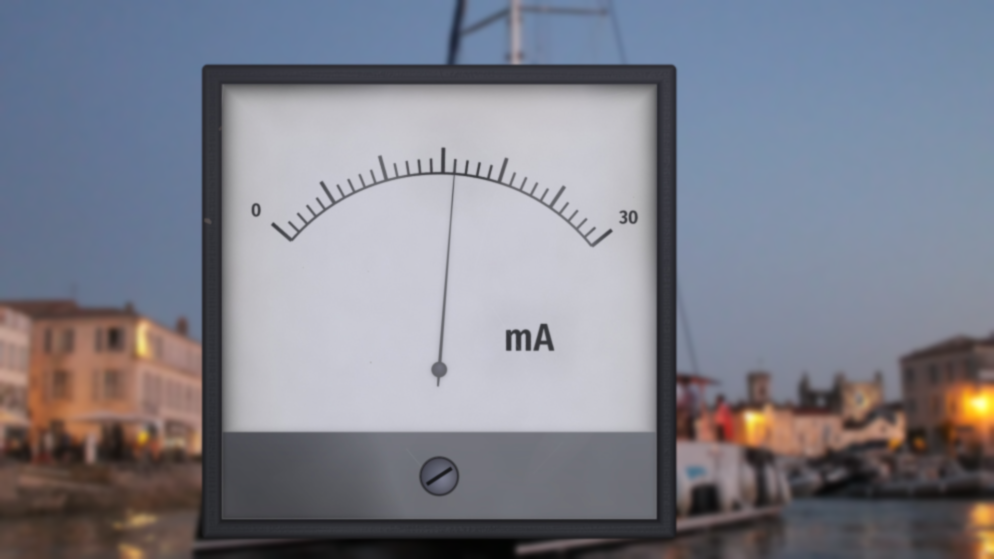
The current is value=16 unit=mA
